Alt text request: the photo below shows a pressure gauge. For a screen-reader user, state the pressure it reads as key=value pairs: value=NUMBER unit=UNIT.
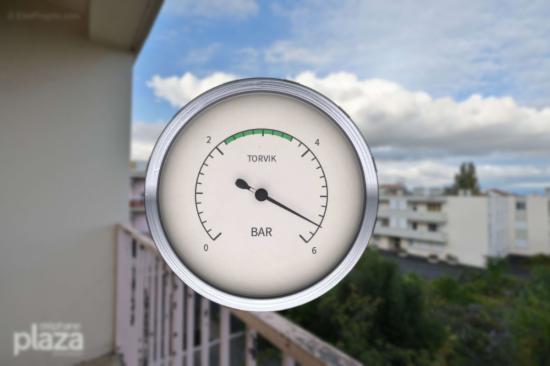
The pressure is value=5.6 unit=bar
